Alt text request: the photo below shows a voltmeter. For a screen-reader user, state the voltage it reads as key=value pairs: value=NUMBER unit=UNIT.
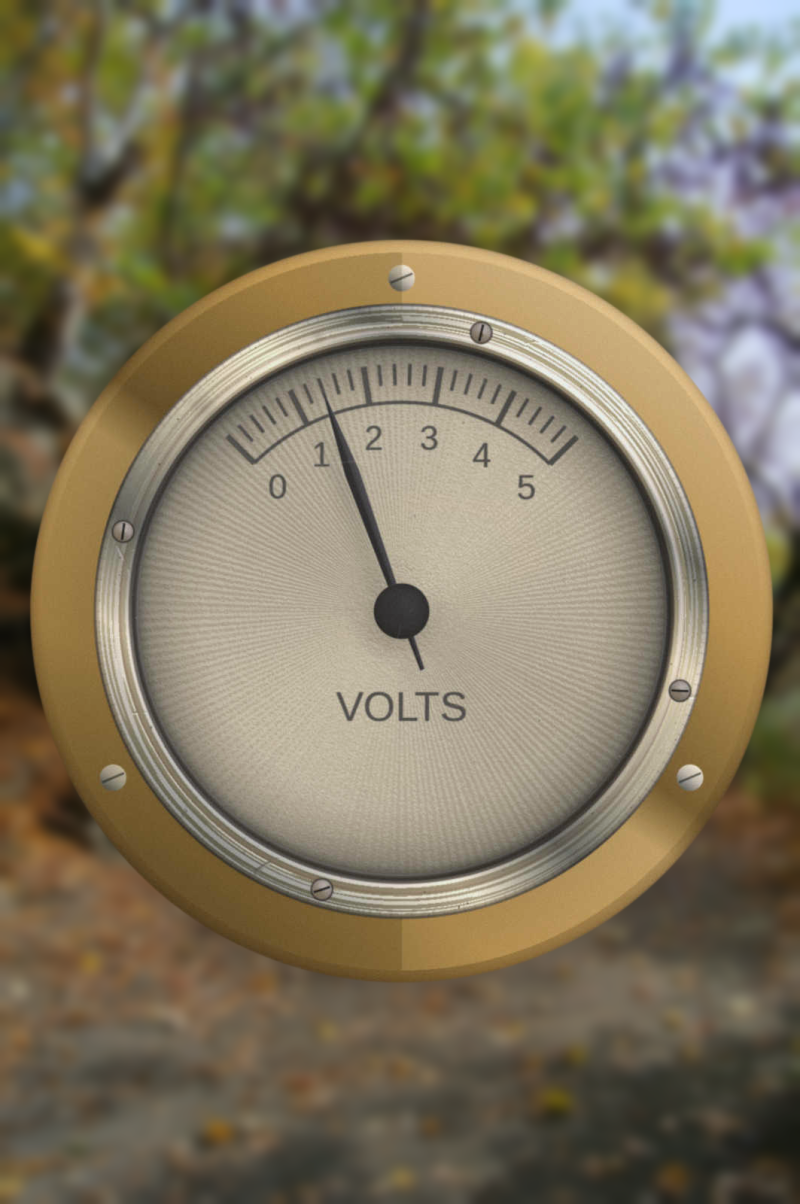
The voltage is value=1.4 unit=V
